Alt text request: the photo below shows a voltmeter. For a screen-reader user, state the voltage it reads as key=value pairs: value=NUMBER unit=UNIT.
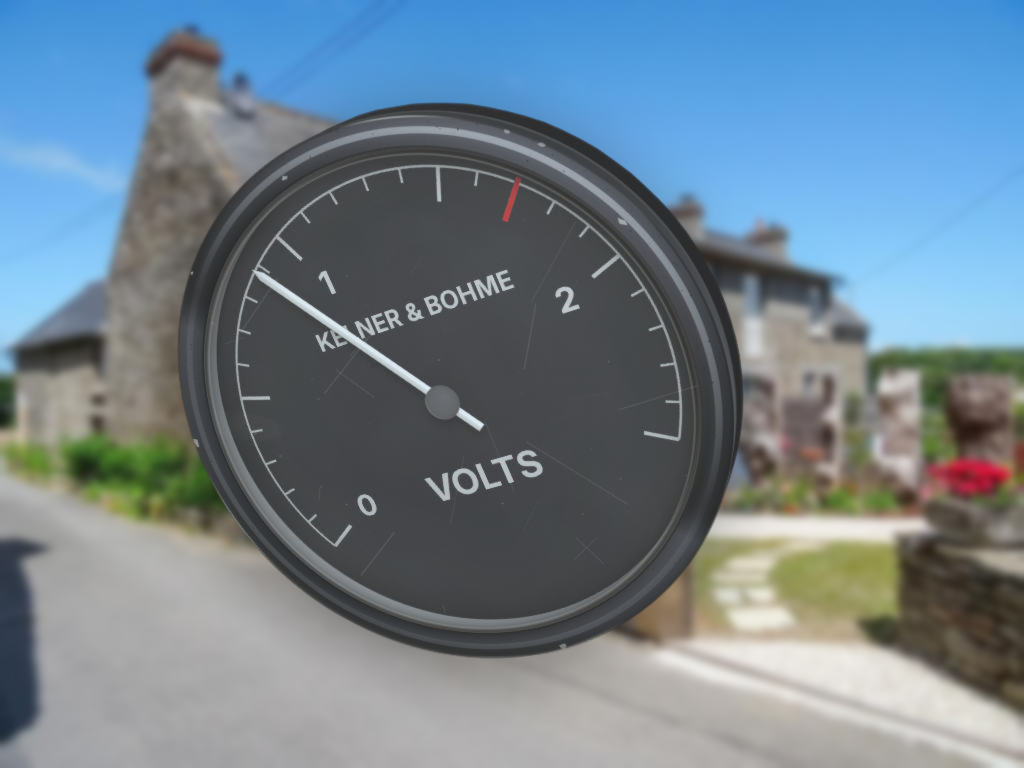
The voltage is value=0.9 unit=V
